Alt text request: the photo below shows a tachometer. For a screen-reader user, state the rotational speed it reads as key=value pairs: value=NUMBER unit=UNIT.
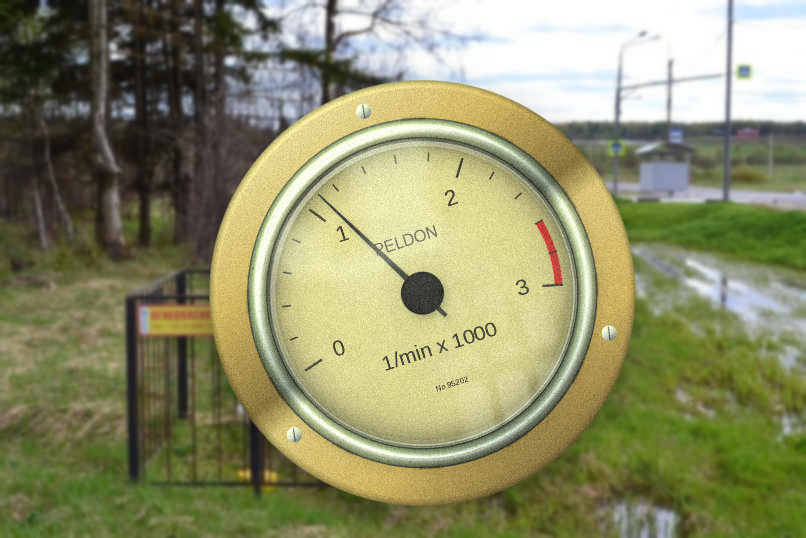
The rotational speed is value=1100 unit=rpm
